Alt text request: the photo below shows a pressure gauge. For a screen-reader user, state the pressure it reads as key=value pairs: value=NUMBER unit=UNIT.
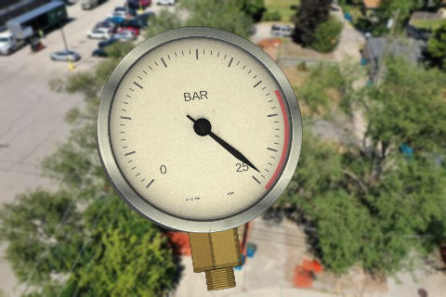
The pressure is value=24.5 unit=bar
